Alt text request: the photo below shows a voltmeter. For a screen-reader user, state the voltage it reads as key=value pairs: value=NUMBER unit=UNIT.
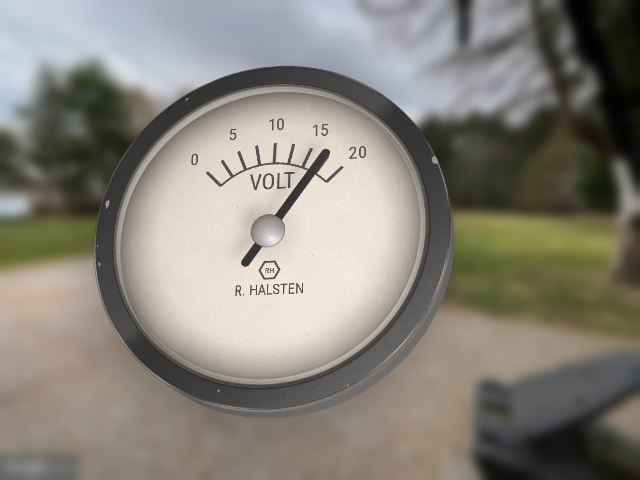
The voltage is value=17.5 unit=V
